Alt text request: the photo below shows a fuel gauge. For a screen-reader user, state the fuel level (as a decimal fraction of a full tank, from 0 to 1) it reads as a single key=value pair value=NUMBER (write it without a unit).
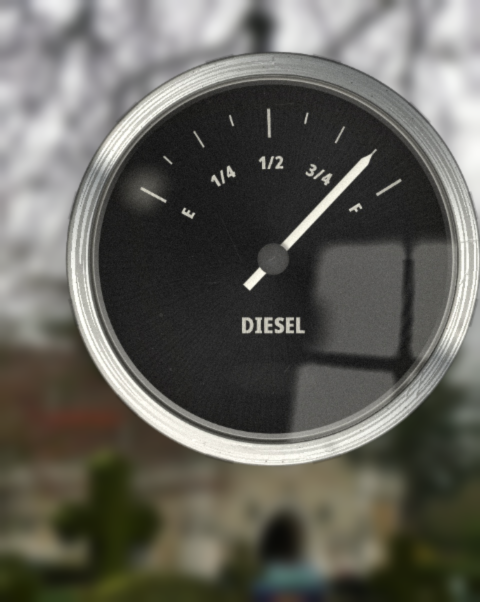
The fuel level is value=0.875
